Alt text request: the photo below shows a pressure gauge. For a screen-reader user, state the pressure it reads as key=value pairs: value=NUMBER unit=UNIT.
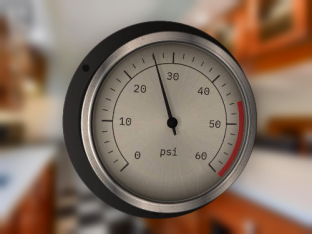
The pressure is value=26 unit=psi
